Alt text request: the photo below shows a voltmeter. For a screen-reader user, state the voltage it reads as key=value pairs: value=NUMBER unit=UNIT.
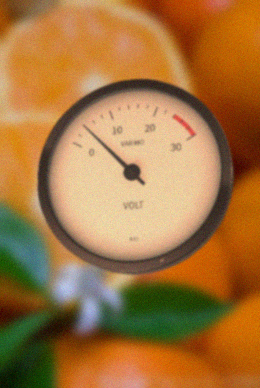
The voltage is value=4 unit=V
